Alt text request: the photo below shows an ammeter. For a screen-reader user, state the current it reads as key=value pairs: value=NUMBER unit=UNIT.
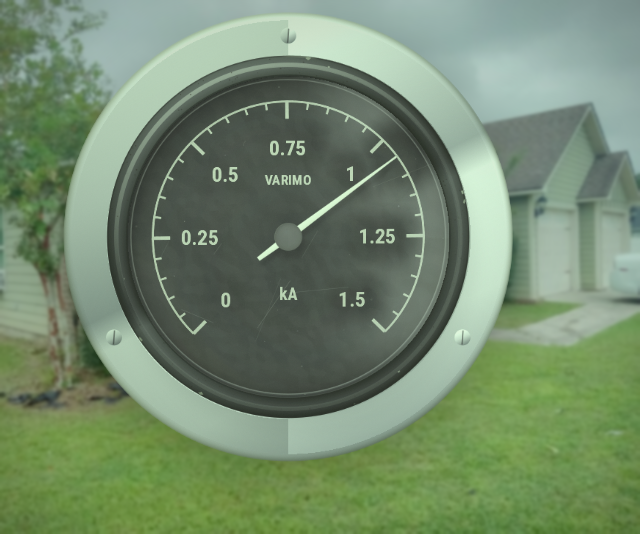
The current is value=1.05 unit=kA
